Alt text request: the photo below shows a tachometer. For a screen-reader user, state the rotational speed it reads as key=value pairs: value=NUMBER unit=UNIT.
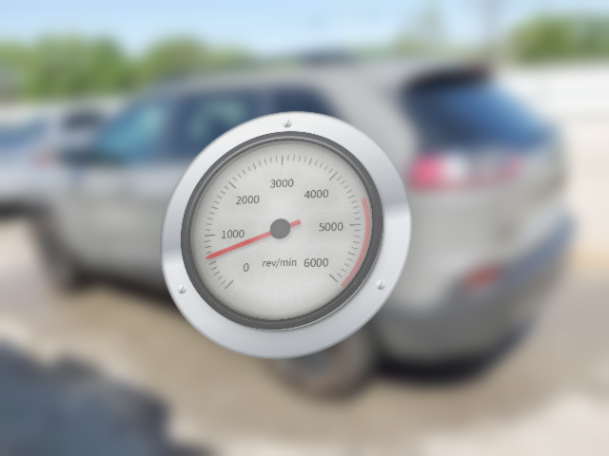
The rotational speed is value=600 unit=rpm
